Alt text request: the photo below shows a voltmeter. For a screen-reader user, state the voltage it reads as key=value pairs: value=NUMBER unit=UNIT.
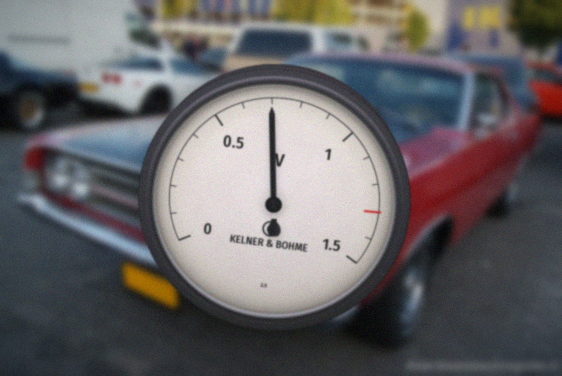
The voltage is value=0.7 unit=V
